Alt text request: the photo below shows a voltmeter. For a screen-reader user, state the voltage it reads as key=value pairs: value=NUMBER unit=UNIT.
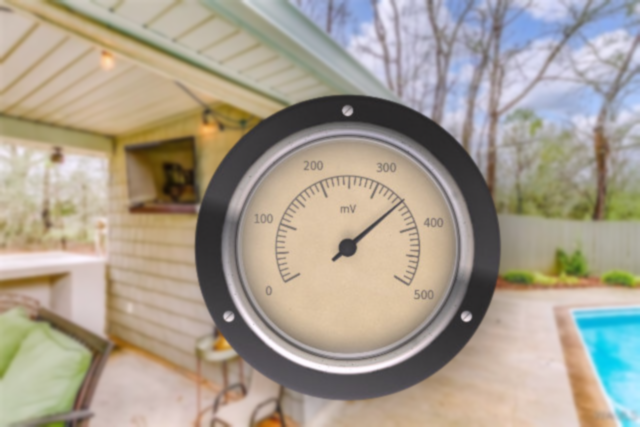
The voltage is value=350 unit=mV
